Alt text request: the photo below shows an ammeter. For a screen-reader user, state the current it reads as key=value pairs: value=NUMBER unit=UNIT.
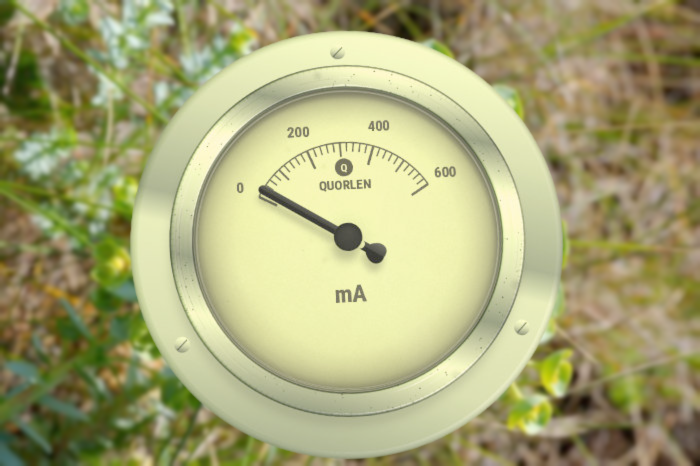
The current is value=20 unit=mA
